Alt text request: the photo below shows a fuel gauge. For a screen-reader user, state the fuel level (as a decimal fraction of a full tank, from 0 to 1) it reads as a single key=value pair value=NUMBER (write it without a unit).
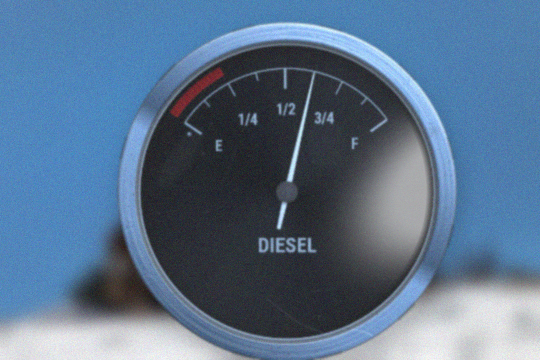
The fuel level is value=0.625
